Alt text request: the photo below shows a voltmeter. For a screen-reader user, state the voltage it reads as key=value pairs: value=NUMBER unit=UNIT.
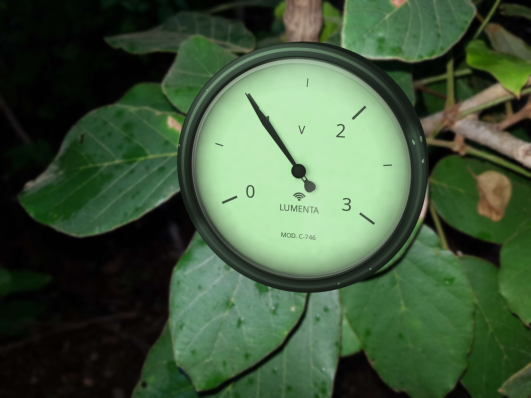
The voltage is value=1 unit=V
